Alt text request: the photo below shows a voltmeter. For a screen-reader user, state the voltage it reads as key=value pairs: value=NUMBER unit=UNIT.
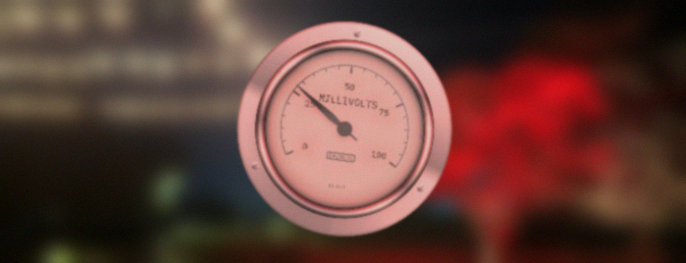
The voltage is value=27.5 unit=mV
